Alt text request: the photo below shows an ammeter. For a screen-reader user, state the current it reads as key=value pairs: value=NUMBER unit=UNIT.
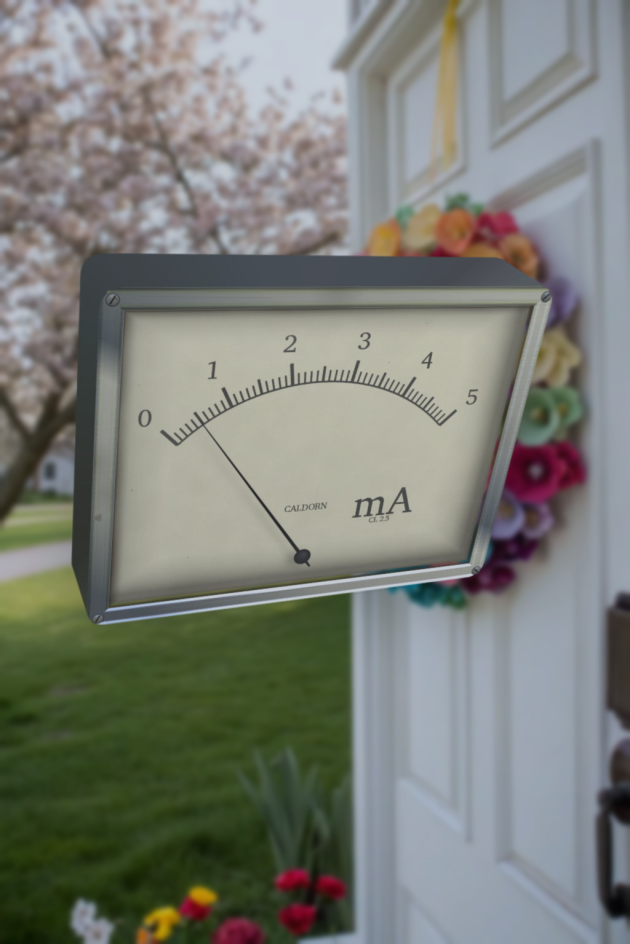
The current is value=0.5 unit=mA
